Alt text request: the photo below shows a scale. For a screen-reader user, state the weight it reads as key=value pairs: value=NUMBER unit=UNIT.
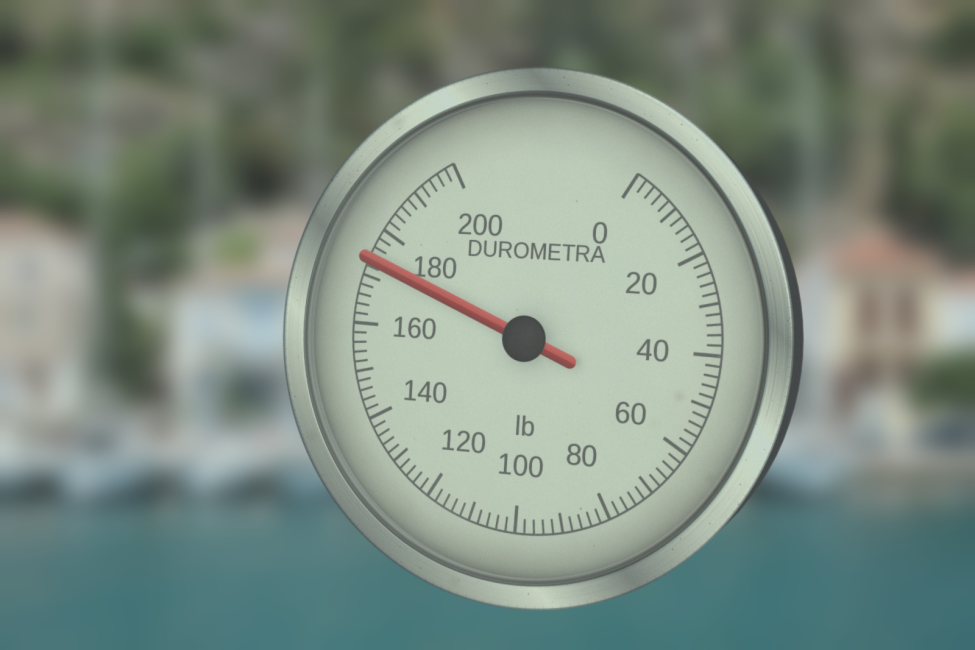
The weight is value=174 unit=lb
